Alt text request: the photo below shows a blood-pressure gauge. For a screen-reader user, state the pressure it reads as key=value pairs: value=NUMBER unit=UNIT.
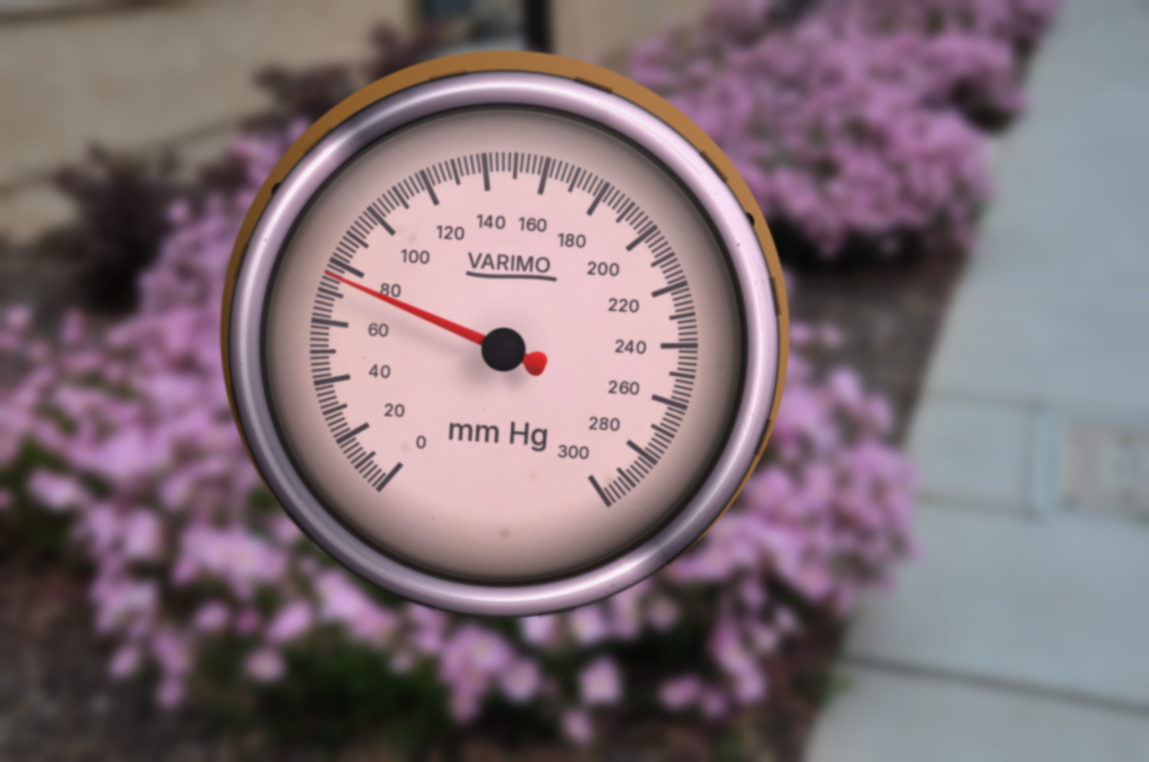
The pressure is value=76 unit=mmHg
